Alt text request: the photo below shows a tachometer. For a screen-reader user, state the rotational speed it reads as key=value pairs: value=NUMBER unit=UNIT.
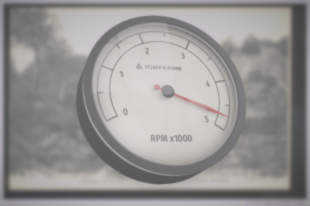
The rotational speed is value=4750 unit=rpm
